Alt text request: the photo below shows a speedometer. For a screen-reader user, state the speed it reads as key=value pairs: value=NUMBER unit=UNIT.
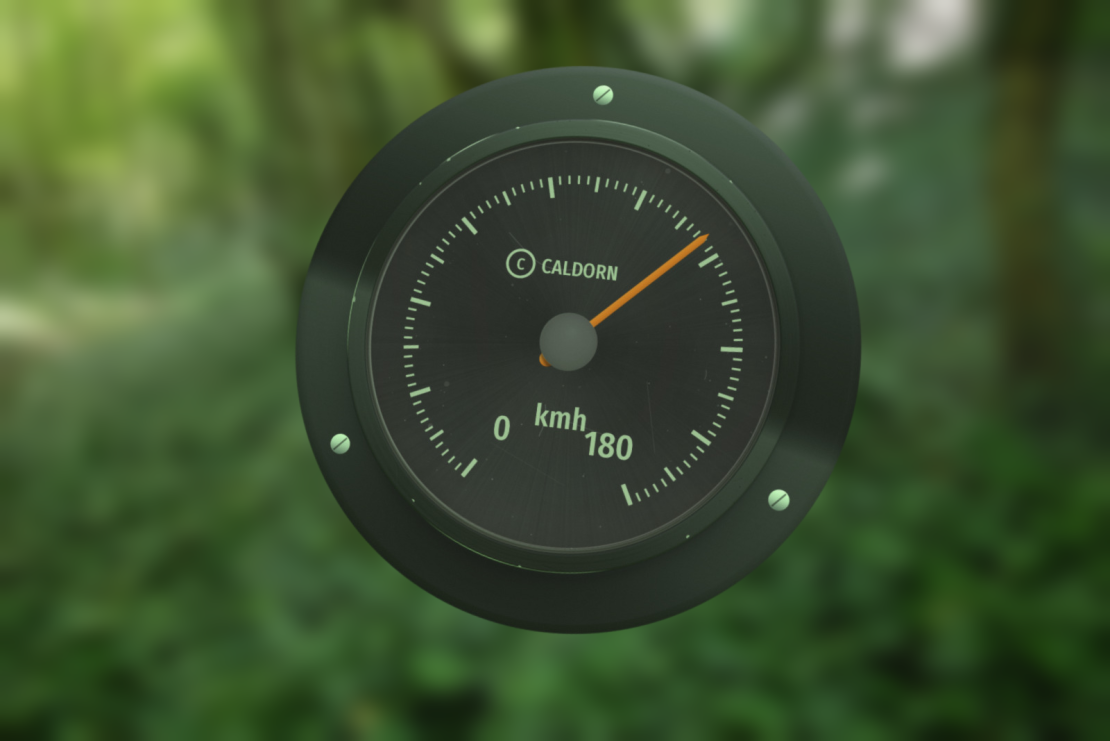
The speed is value=116 unit=km/h
